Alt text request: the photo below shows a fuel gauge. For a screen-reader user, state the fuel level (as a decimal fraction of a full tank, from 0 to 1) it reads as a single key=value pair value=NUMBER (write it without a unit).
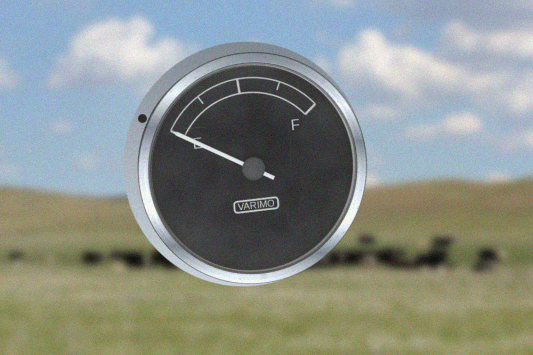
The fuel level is value=0
